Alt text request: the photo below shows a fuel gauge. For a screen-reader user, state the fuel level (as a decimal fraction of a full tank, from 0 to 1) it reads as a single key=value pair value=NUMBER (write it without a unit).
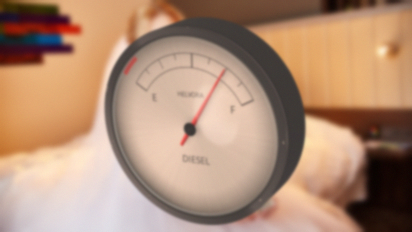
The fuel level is value=0.75
